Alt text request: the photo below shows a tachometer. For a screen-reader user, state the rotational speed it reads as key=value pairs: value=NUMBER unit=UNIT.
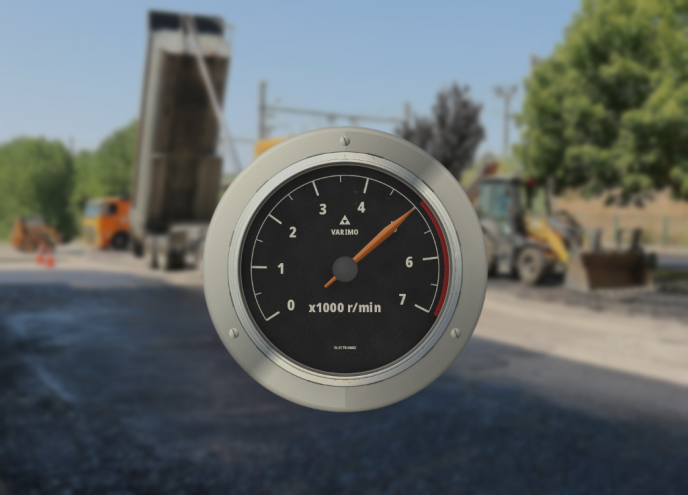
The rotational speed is value=5000 unit=rpm
